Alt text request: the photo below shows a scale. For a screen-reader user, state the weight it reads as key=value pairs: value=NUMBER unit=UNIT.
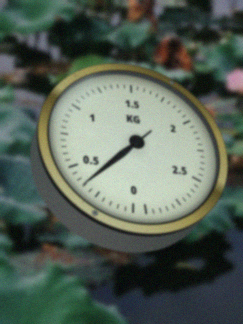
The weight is value=0.35 unit=kg
